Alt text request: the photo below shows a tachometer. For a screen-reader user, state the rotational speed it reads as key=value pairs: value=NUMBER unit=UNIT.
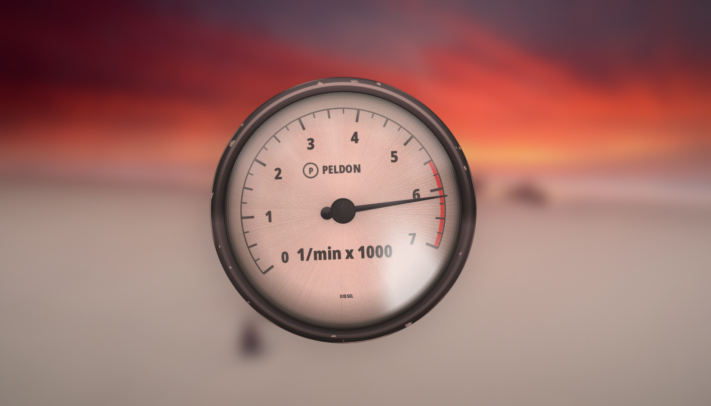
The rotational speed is value=6125 unit=rpm
